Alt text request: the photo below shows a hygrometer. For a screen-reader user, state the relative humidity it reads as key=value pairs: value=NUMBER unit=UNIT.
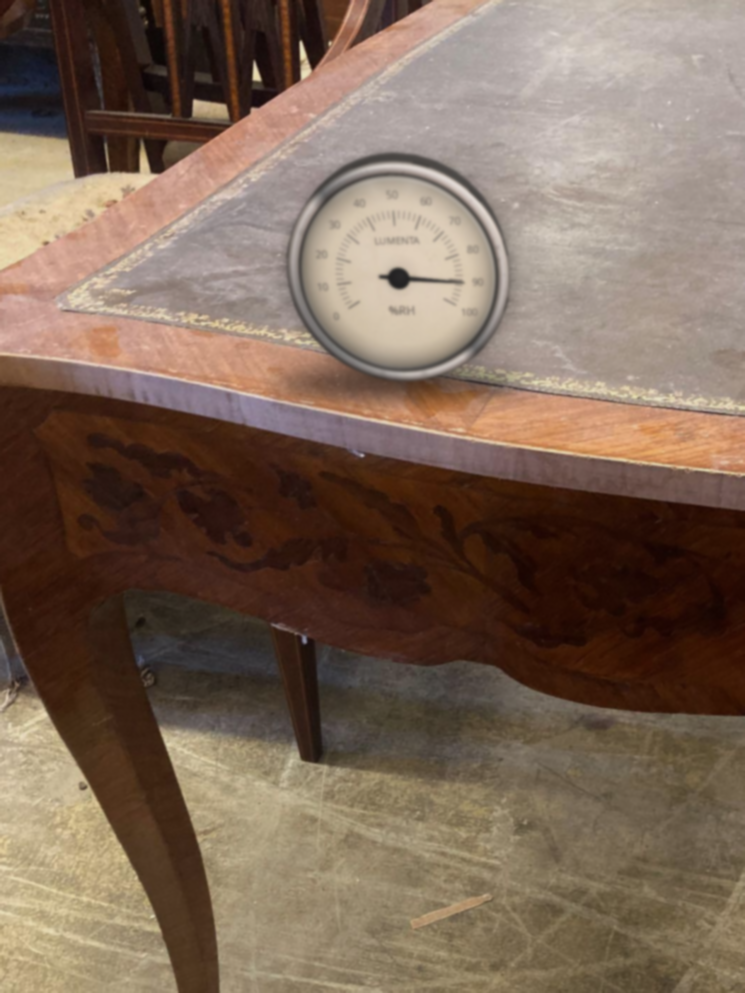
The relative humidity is value=90 unit=%
